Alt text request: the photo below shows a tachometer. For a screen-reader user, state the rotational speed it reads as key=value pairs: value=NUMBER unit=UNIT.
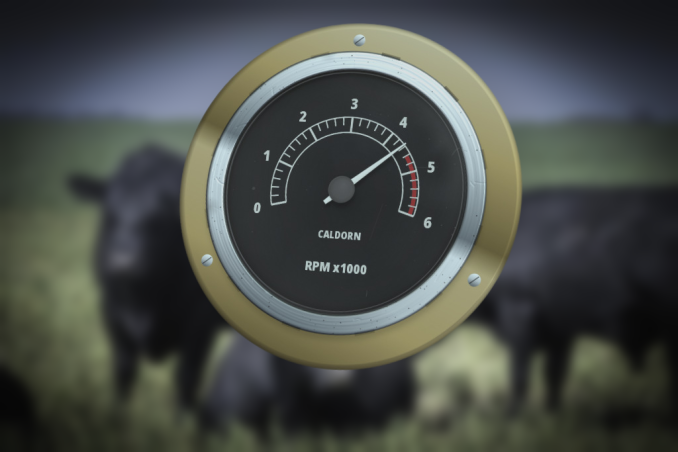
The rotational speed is value=4400 unit=rpm
